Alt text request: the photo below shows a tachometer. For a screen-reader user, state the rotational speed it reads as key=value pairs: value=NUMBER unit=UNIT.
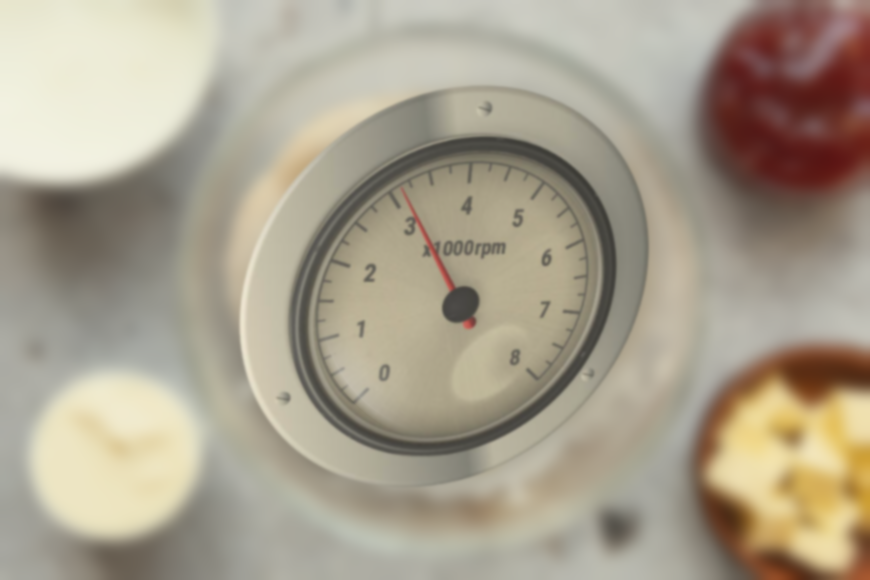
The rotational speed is value=3125 unit=rpm
